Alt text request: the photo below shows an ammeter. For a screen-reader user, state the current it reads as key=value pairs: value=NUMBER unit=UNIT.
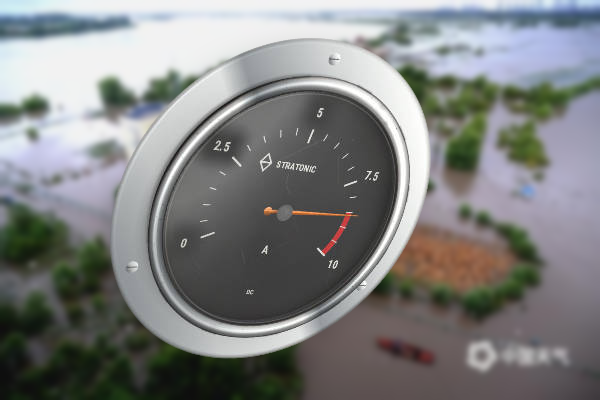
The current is value=8.5 unit=A
